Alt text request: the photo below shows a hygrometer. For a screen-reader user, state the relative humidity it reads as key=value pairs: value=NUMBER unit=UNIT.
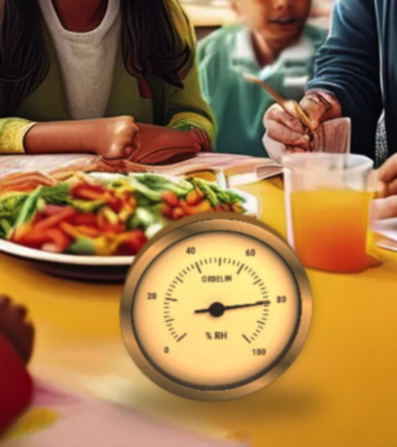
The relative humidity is value=80 unit=%
